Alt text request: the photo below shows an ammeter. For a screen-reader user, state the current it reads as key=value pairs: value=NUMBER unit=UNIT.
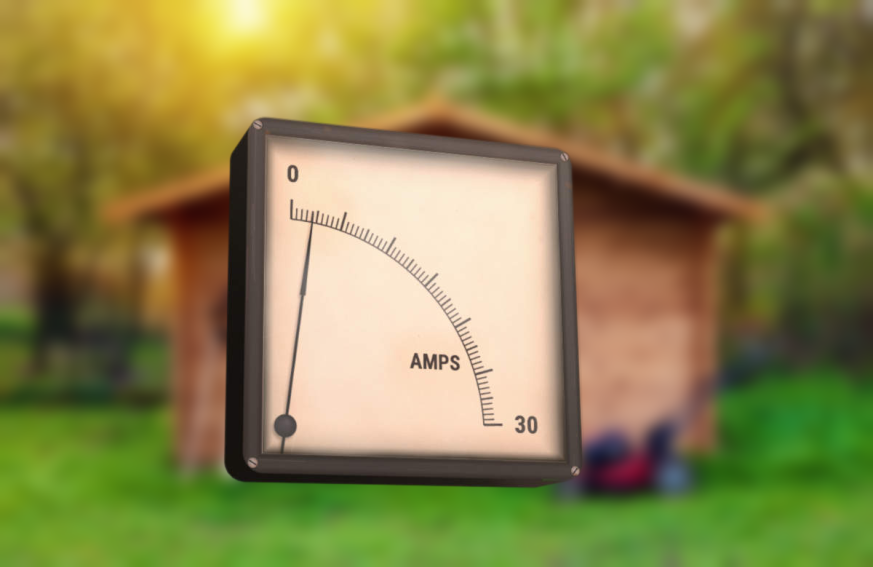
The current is value=2 unit=A
